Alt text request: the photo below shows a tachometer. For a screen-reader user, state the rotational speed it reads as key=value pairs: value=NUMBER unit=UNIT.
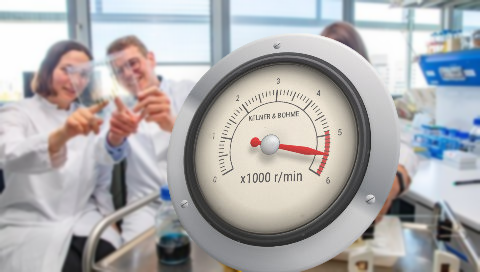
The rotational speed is value=5500 unit=rpm
